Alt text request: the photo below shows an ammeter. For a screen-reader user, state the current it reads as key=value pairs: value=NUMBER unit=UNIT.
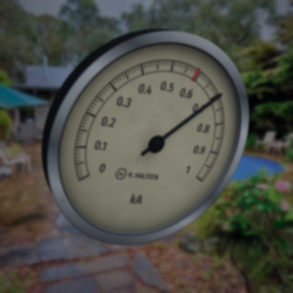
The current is value=0.7 unit=kA
